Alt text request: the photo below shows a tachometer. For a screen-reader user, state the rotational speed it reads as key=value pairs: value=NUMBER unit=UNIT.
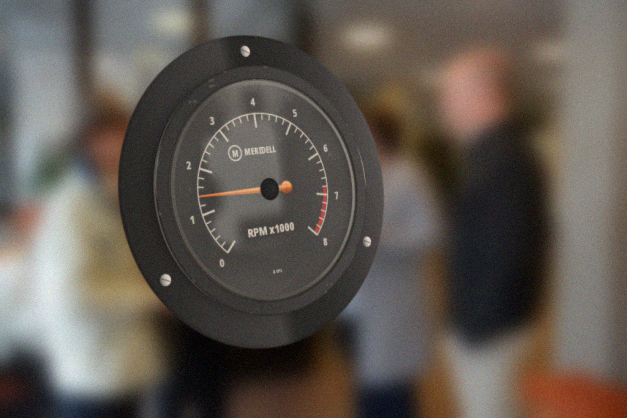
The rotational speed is value=1400 unit=rpm
